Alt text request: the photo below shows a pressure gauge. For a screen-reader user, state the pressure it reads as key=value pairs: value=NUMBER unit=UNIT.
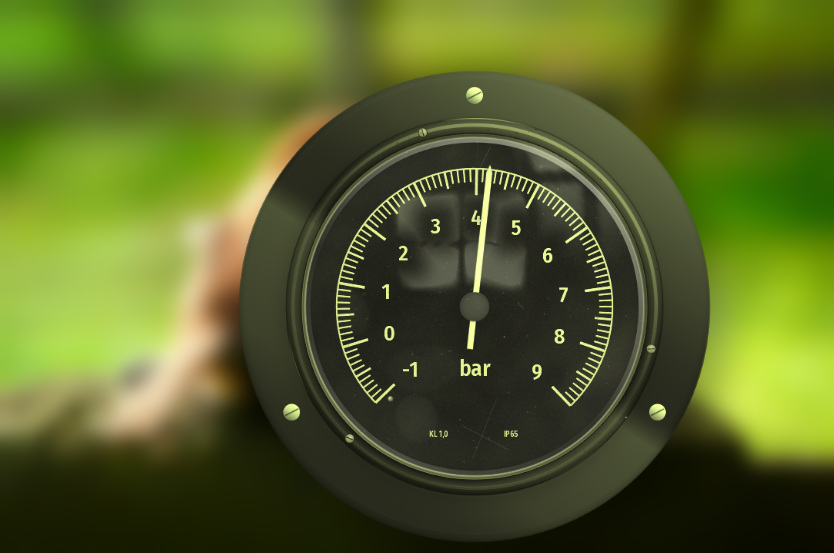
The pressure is value=4.2 unit=bar
